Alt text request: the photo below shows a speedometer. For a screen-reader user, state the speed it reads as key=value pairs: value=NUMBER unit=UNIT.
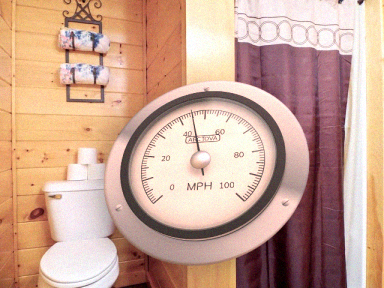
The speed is value=45 unit=mph
